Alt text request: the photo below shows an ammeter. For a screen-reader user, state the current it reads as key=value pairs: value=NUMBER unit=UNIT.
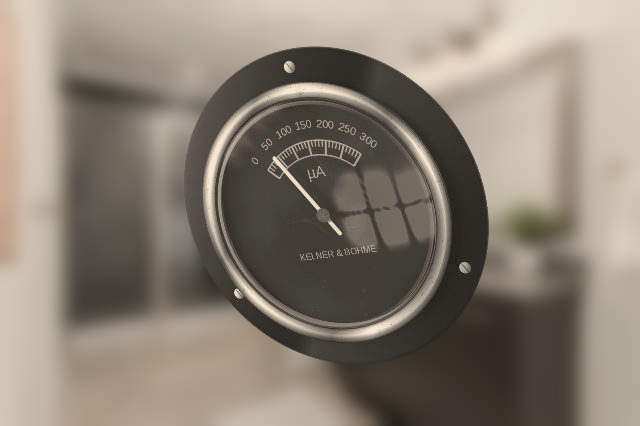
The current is value=50 unit=µA
